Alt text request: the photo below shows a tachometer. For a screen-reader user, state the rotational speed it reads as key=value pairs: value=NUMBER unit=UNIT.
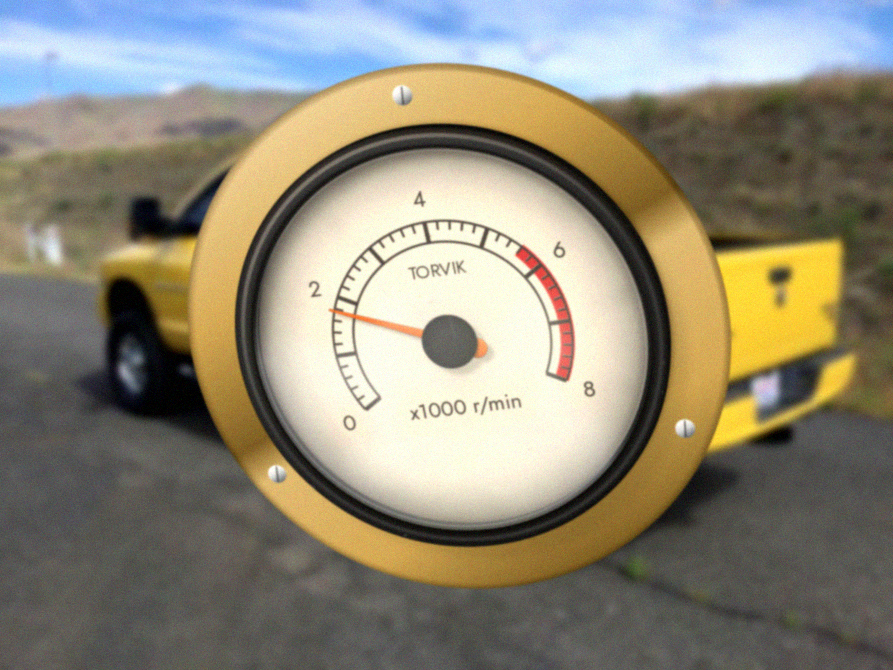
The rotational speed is value=1800 unit=rpm
